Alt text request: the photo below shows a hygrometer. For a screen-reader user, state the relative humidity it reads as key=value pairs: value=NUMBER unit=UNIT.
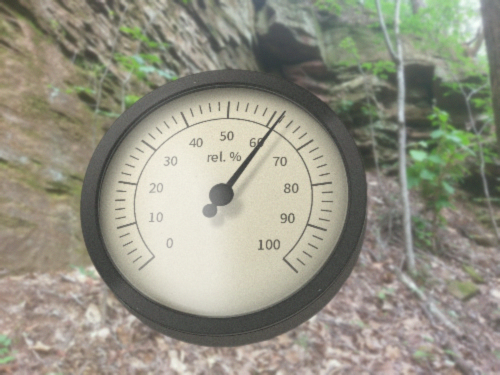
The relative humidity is value=62 unit=%
